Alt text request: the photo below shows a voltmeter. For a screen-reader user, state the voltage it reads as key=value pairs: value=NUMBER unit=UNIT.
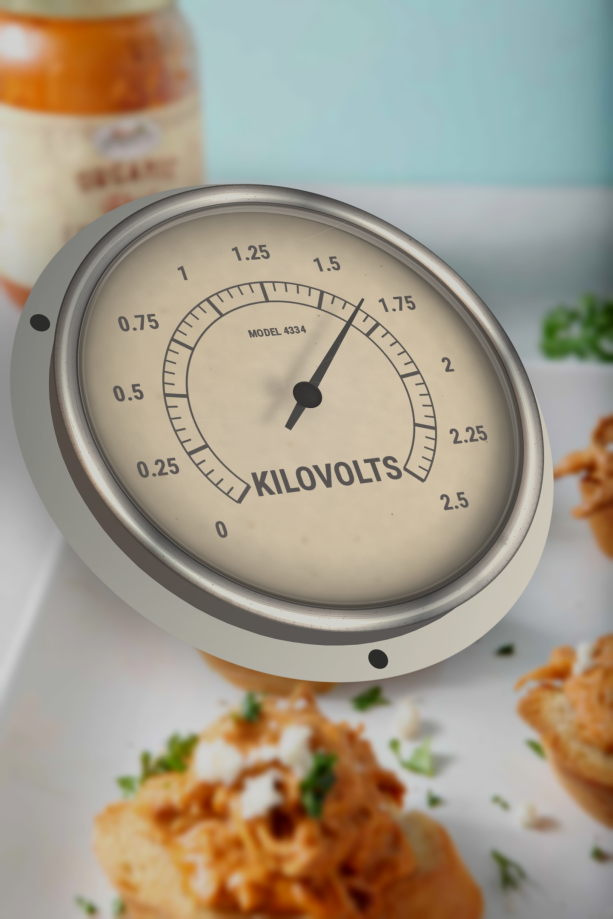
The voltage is value=1.65 unit=kV
